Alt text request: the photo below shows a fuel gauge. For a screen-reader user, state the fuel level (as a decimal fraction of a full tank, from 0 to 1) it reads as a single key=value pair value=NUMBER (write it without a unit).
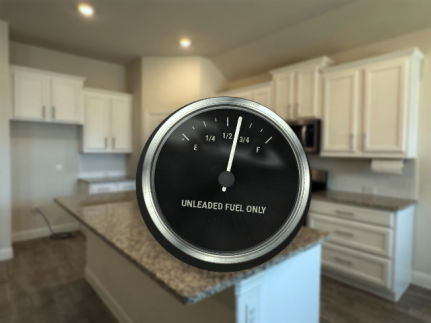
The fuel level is value=0.625
